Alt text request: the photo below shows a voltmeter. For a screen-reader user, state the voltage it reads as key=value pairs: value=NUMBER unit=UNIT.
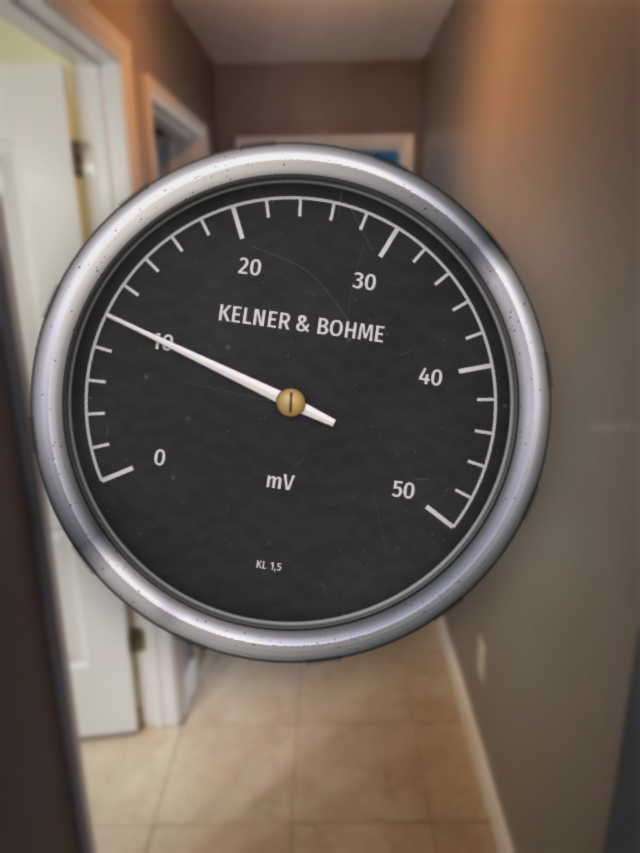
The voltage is value=10 unit=mV
